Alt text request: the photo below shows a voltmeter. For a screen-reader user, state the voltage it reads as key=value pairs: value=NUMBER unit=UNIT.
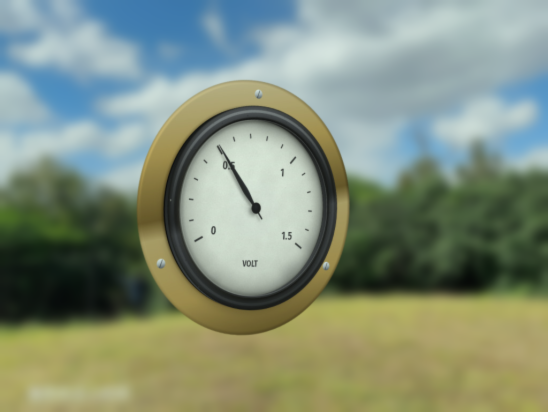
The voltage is value=0.5 unit=V
